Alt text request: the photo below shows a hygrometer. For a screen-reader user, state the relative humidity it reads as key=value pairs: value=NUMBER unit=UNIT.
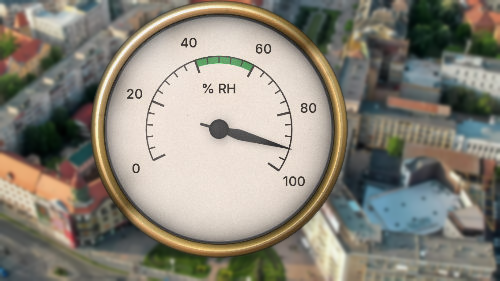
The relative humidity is value=92 unit=%
